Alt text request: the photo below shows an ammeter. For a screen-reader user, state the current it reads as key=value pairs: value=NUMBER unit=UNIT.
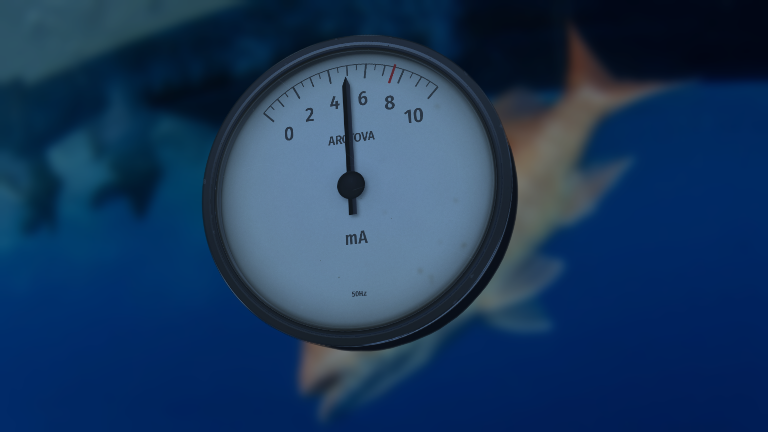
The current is value=5 unit=mA
